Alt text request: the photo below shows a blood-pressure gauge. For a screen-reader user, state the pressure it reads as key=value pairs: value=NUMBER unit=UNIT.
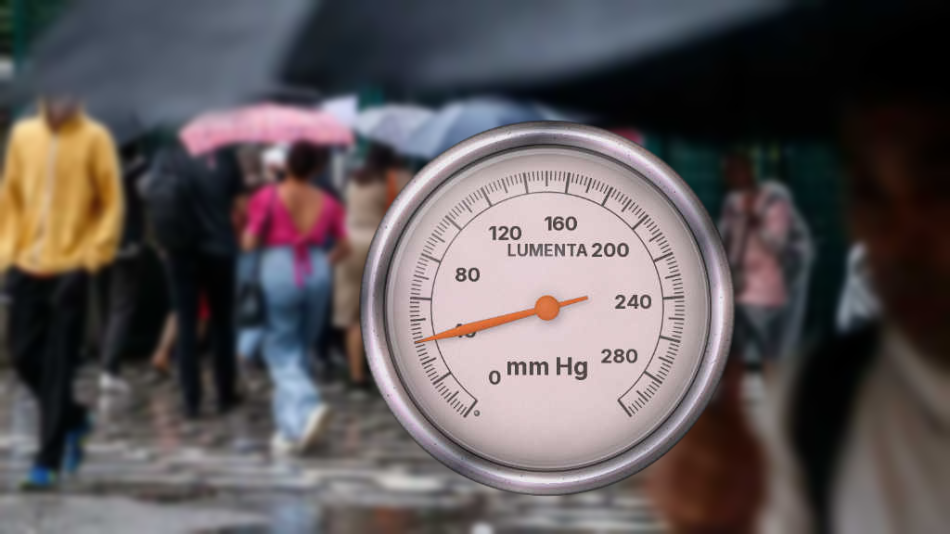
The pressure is value=40 unit=mmHg
